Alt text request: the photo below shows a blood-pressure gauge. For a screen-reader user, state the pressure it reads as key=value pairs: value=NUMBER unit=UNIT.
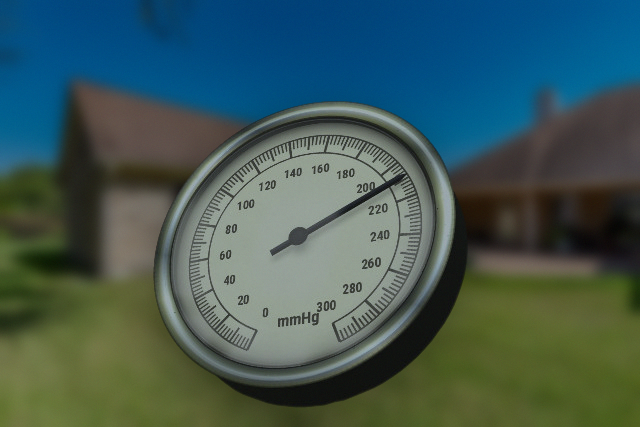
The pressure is value=210 unit=mmHg
